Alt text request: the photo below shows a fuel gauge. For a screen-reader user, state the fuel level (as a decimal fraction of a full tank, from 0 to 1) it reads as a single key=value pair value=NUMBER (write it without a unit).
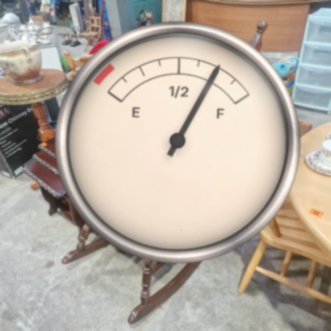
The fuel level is value=0.75
